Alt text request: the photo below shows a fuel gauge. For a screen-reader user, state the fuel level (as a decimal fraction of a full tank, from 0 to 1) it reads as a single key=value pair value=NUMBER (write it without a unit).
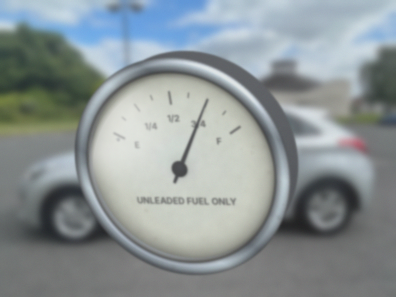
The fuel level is value=0.75
